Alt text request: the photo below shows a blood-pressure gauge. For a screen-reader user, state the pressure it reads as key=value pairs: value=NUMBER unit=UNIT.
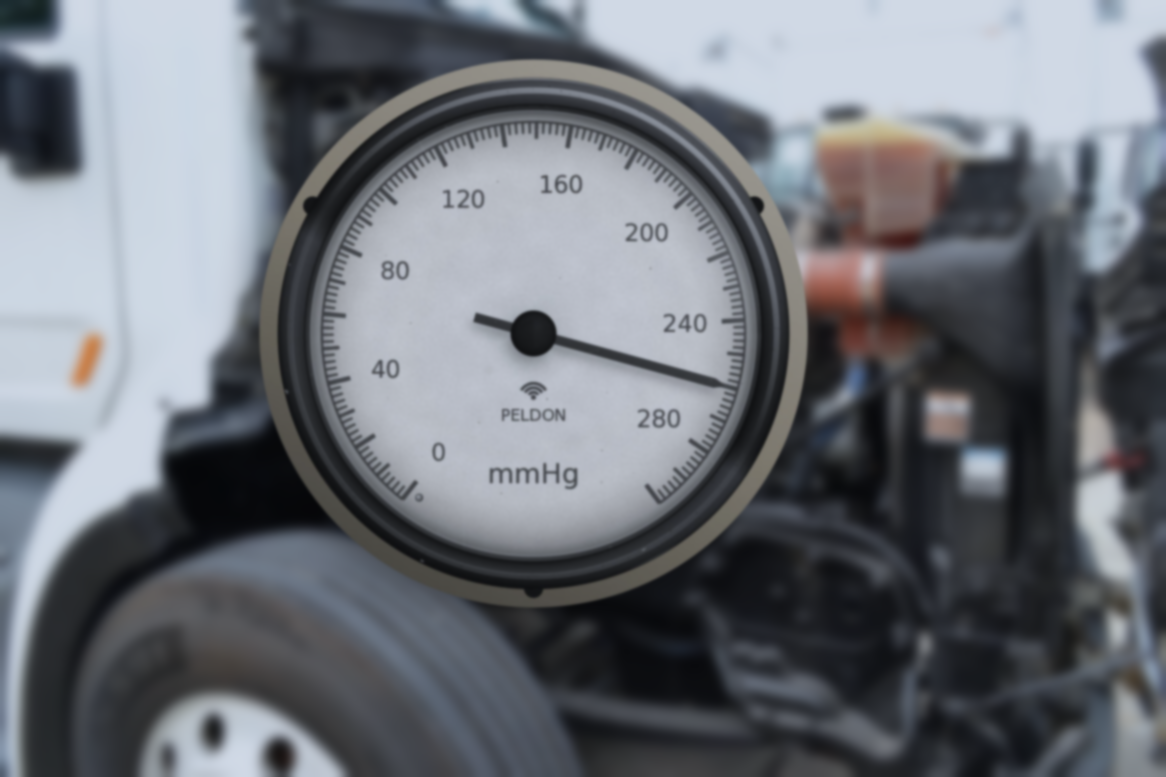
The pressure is value=260 unit=mmHg
